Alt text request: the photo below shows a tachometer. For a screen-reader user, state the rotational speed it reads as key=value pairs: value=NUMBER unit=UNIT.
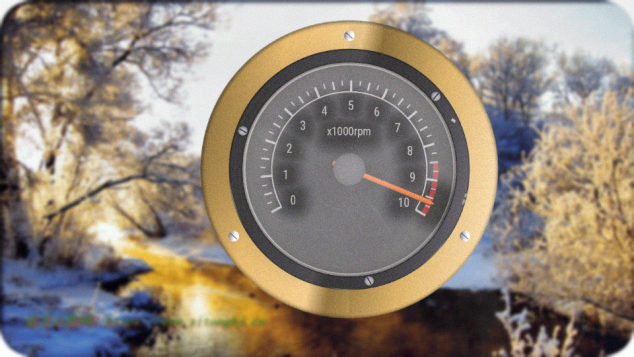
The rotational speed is value=9625 unit=rpm
